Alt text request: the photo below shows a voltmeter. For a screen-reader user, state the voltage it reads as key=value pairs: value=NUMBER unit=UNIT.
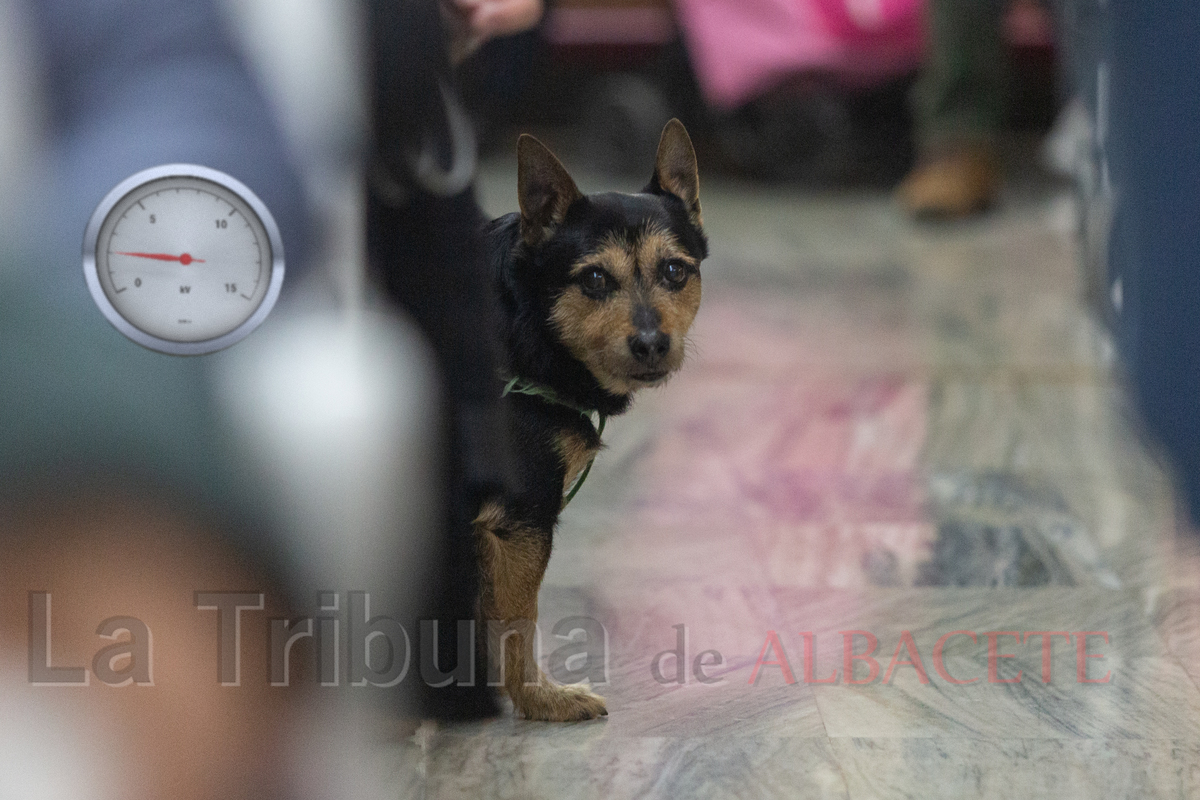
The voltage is value=2 unit=kV
